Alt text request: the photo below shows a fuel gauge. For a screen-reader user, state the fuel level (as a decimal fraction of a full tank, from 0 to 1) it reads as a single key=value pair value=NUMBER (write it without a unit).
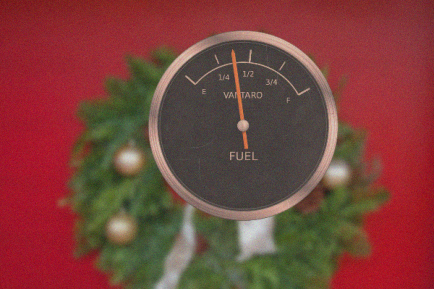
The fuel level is value=0.375
